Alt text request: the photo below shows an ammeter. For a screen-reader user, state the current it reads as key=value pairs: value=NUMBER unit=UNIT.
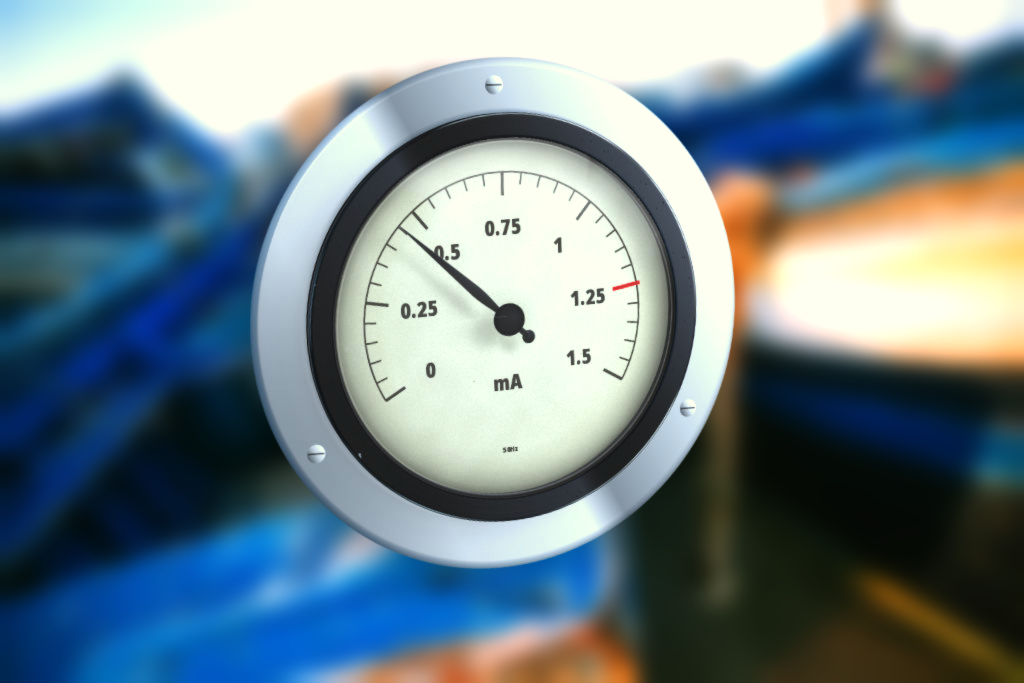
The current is value=0.45 unit=mA
